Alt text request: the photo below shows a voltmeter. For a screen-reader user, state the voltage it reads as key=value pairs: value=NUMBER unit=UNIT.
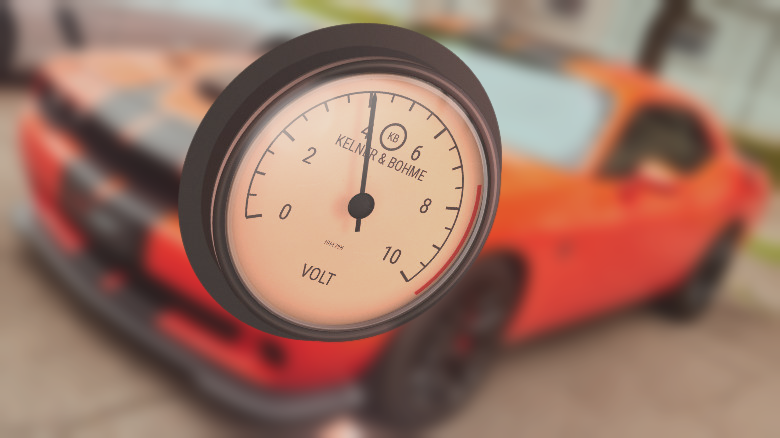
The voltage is value=4 unit=V
